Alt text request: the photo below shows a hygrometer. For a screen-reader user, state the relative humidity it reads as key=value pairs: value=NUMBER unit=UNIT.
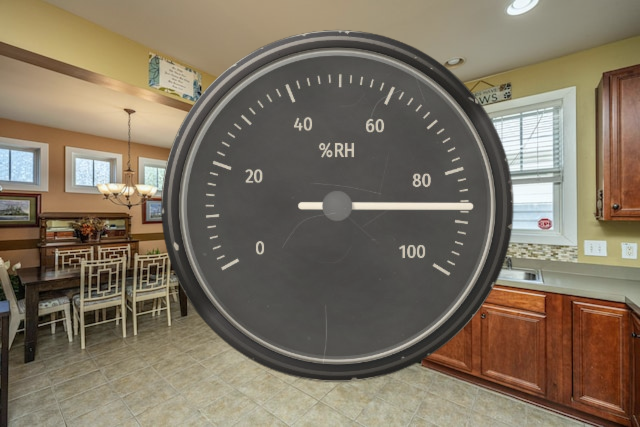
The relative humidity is value=87 unit=%
